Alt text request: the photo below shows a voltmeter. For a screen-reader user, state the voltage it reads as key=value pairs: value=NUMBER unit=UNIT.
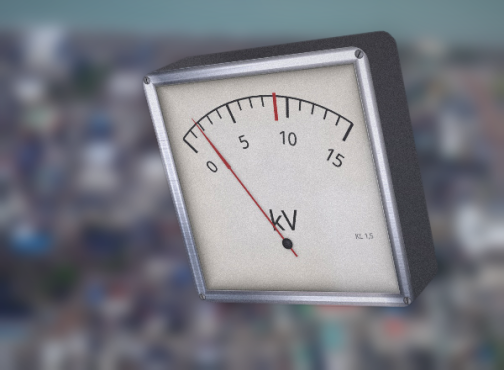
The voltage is value=2 unit=kV
